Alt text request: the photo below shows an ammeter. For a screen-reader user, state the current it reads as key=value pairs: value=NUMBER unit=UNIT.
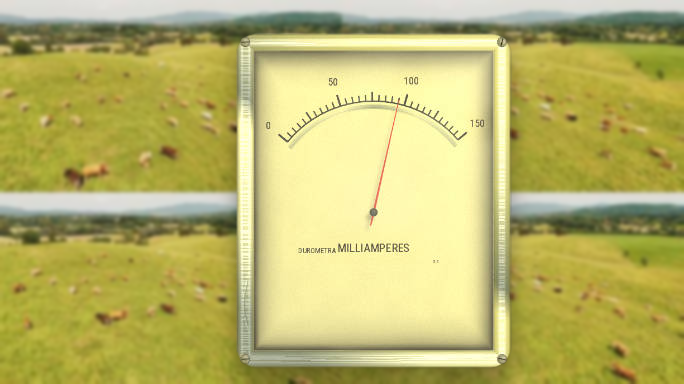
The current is value=95 unit=mA
